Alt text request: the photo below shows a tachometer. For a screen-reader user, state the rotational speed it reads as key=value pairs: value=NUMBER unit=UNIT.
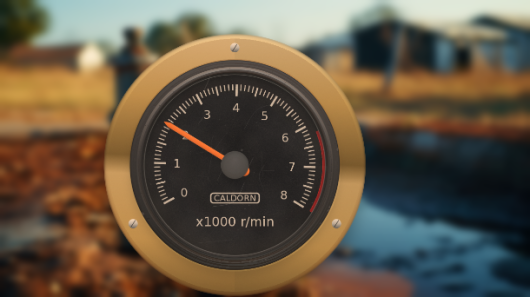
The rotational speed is value=2000 unit=rpm
